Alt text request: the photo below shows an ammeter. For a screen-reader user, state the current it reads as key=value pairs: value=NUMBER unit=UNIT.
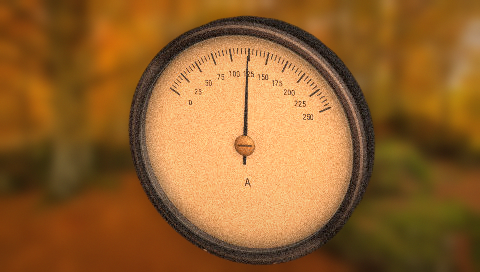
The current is value=125 unit=A
